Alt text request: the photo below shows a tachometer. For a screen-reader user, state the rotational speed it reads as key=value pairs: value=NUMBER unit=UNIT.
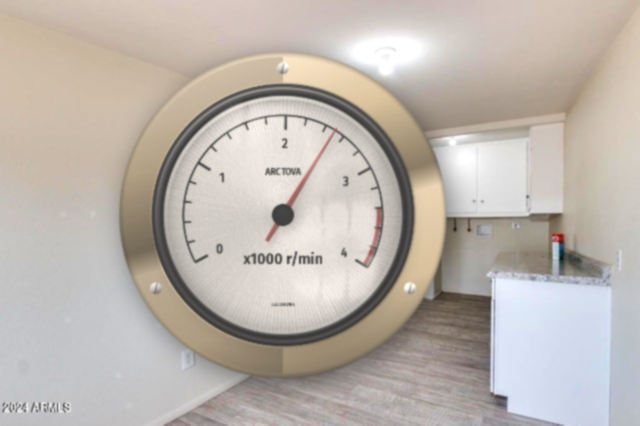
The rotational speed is value=2500 unit=rpm
